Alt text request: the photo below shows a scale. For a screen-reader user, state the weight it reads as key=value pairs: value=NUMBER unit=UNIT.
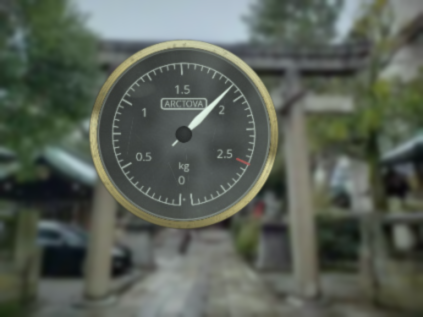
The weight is value=1.9 unit=kg
